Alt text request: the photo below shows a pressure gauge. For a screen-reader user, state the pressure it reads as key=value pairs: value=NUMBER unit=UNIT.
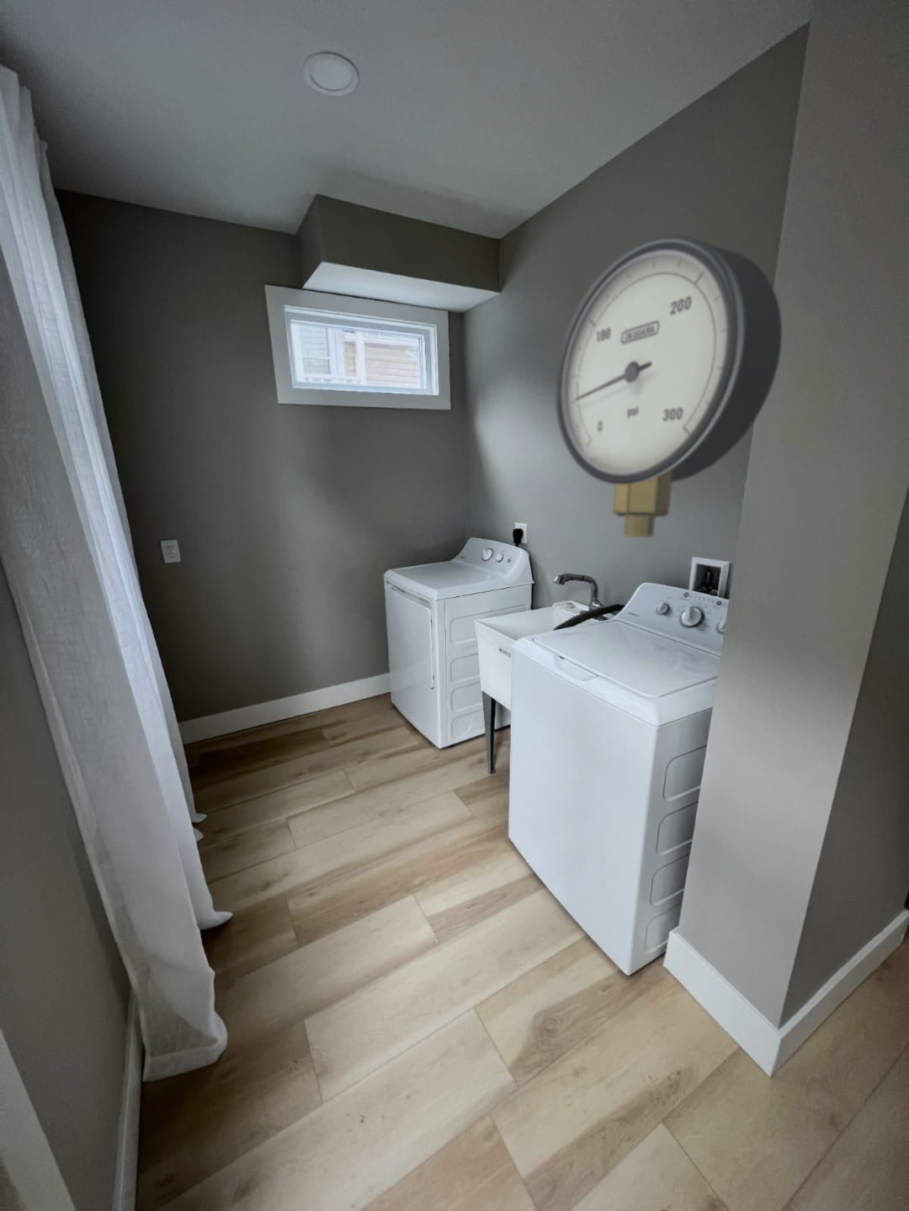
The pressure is value=40 unit=psi
